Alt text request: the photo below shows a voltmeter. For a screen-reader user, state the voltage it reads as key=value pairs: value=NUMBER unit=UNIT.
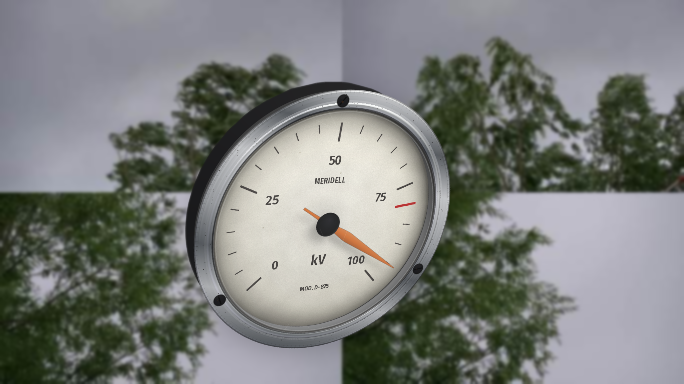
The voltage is value=95 unit=kV
